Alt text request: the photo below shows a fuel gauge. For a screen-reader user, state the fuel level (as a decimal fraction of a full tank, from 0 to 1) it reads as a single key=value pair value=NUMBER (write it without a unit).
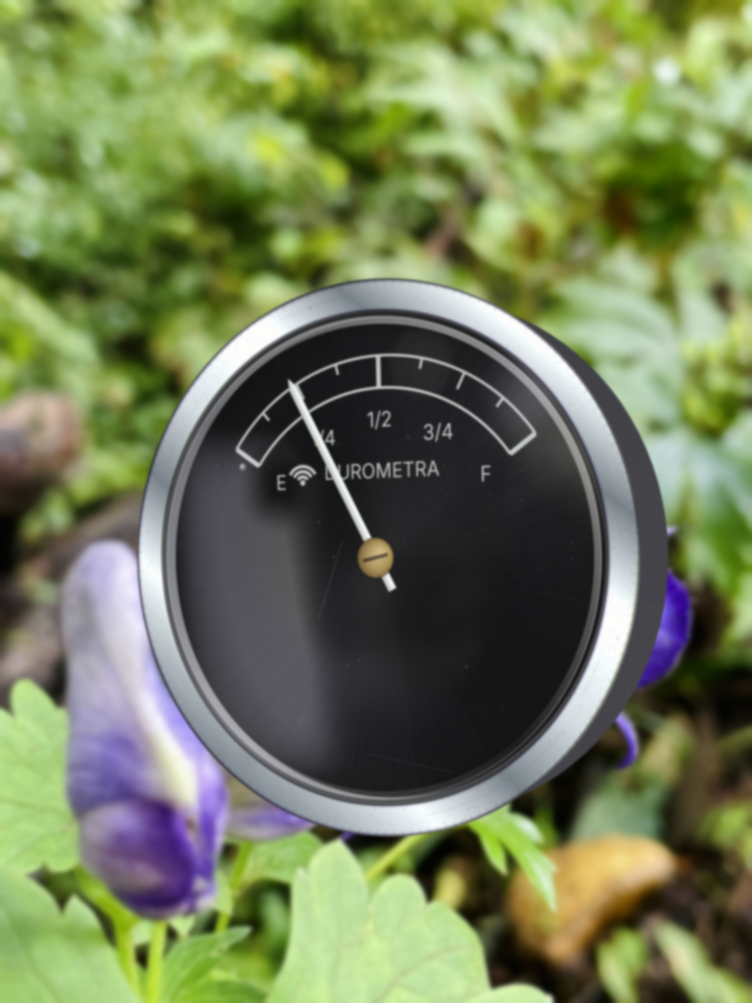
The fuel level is value=0.25
